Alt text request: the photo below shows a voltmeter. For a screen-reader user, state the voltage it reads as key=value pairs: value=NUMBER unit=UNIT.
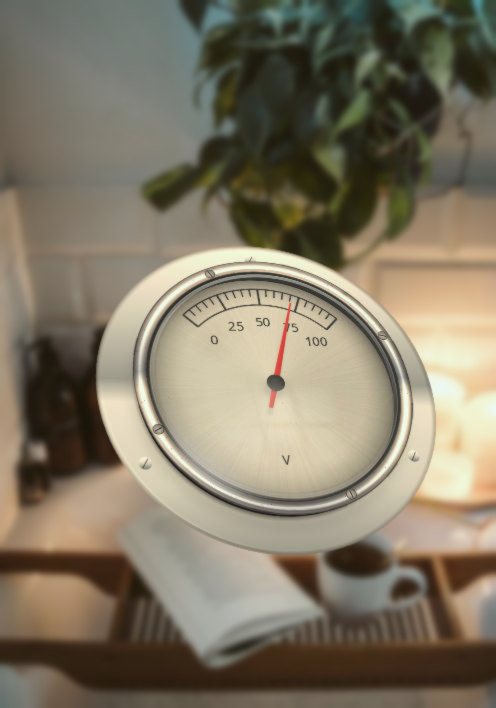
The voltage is value=70 unit=V
